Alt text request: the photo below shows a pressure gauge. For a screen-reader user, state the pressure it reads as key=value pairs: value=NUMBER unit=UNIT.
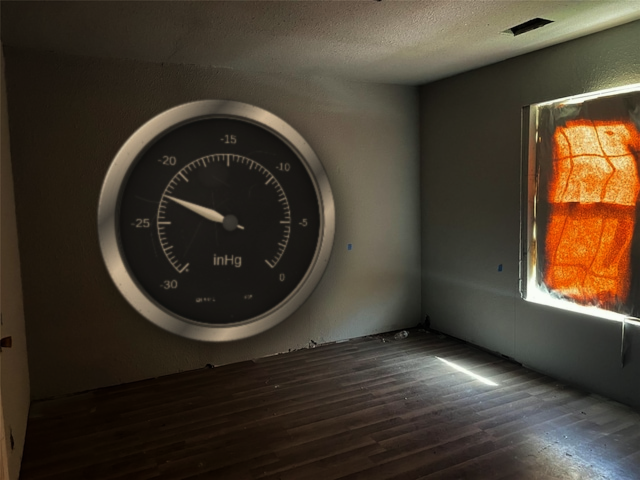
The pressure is value=-22.5 unit=inHg
